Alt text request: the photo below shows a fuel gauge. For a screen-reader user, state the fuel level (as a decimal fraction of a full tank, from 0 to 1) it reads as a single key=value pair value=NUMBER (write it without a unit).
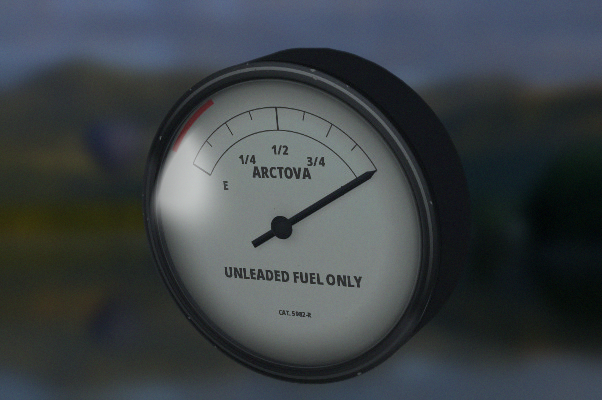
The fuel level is value=1
